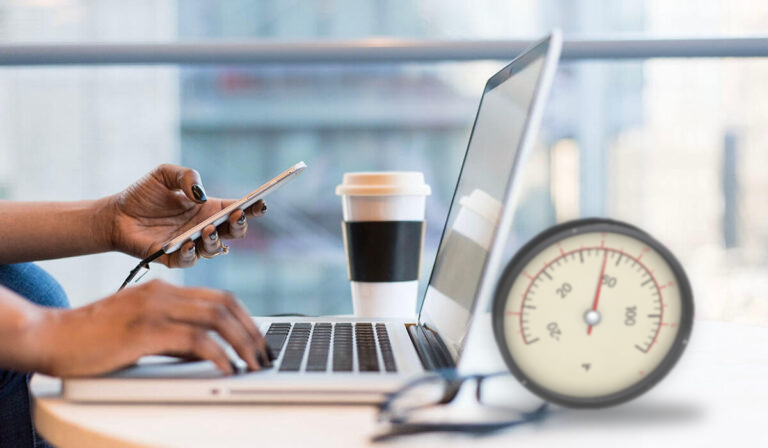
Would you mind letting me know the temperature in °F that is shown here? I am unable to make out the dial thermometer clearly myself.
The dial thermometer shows 52 °F
